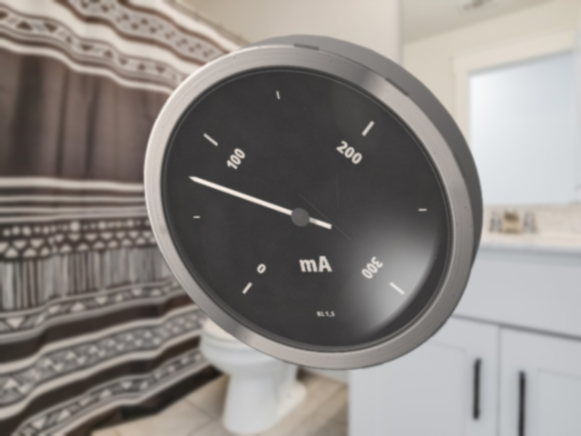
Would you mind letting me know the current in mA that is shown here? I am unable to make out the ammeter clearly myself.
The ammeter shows 75 mA
